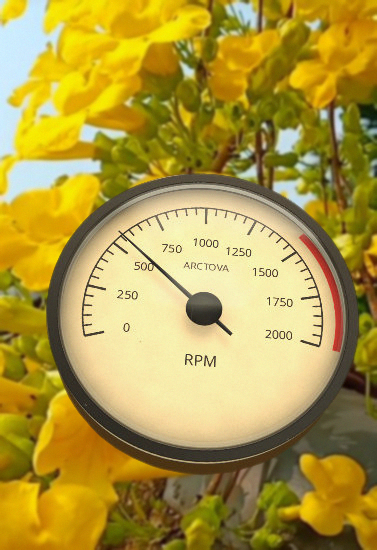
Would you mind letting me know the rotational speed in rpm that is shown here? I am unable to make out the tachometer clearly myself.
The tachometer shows 550 rpm
